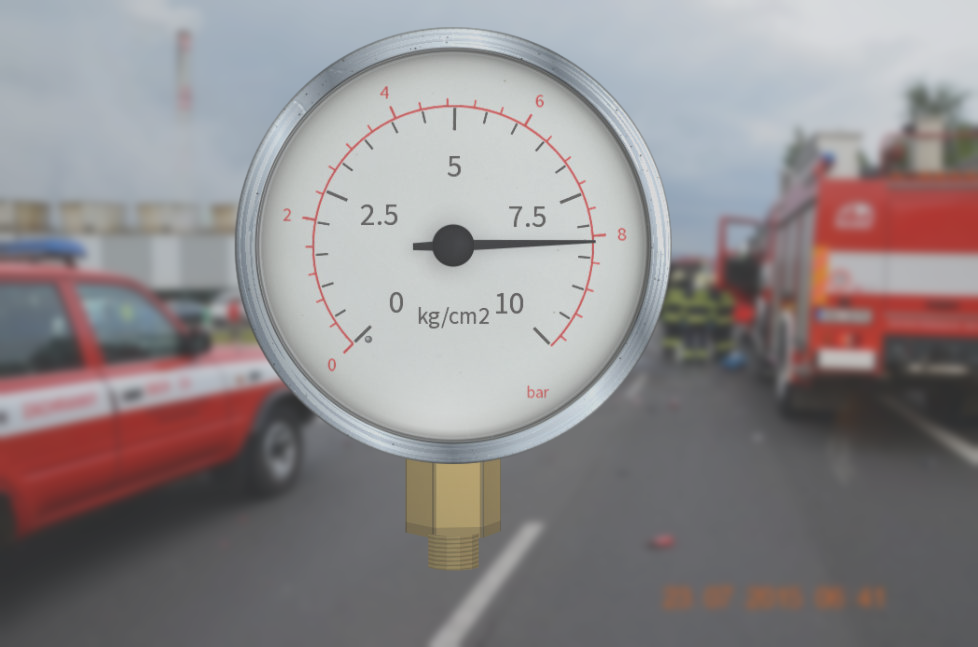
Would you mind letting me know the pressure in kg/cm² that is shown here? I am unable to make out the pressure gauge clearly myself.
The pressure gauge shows 8.25 kg/cm²
